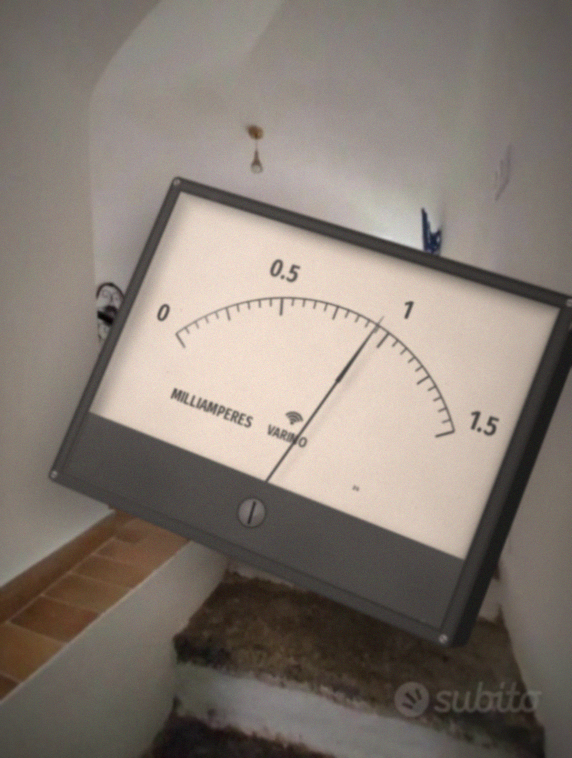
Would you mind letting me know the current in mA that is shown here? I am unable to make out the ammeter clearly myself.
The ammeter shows 0.95 mA
